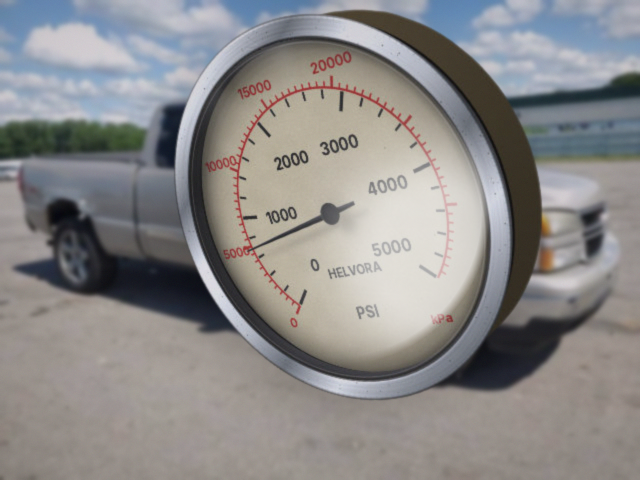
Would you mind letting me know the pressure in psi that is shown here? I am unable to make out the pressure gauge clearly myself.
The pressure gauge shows 700 psi
